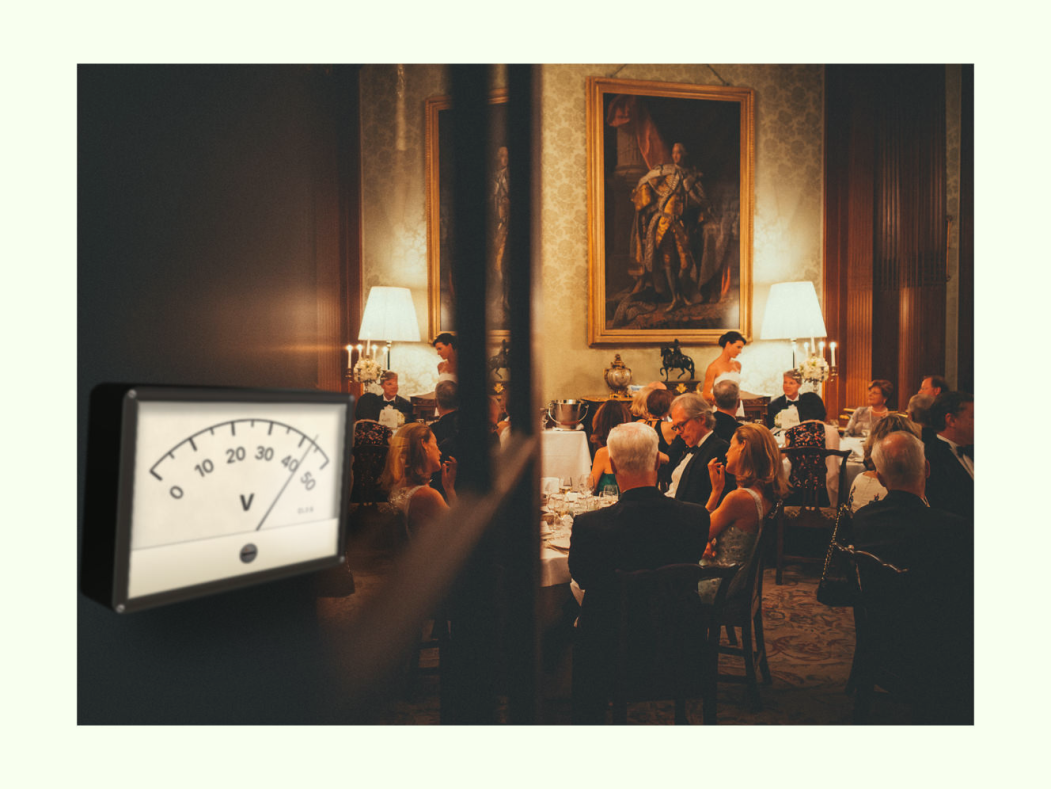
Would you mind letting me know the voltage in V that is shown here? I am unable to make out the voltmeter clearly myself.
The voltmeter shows 42.5 V
